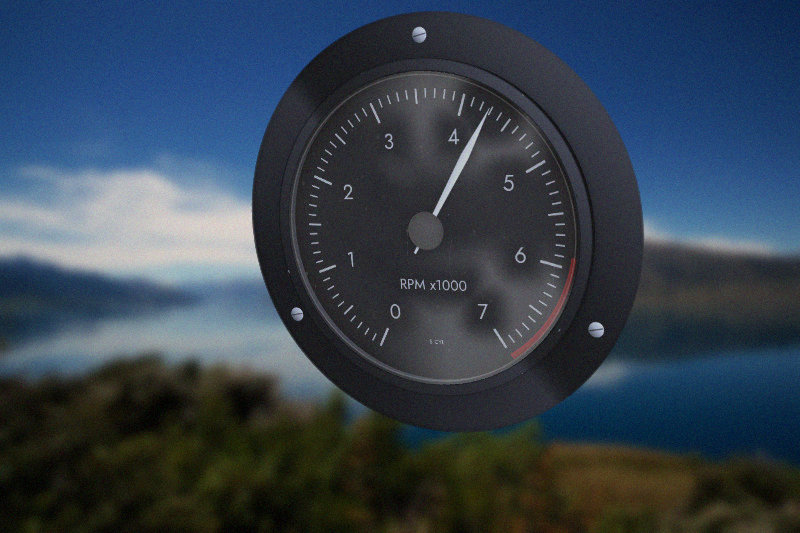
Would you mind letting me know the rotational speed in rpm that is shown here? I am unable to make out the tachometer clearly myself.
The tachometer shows 4300 rpm
